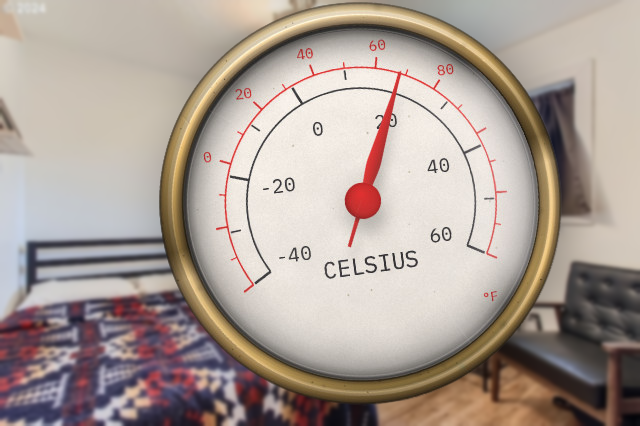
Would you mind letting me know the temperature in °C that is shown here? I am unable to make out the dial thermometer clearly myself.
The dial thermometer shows 20 °C
